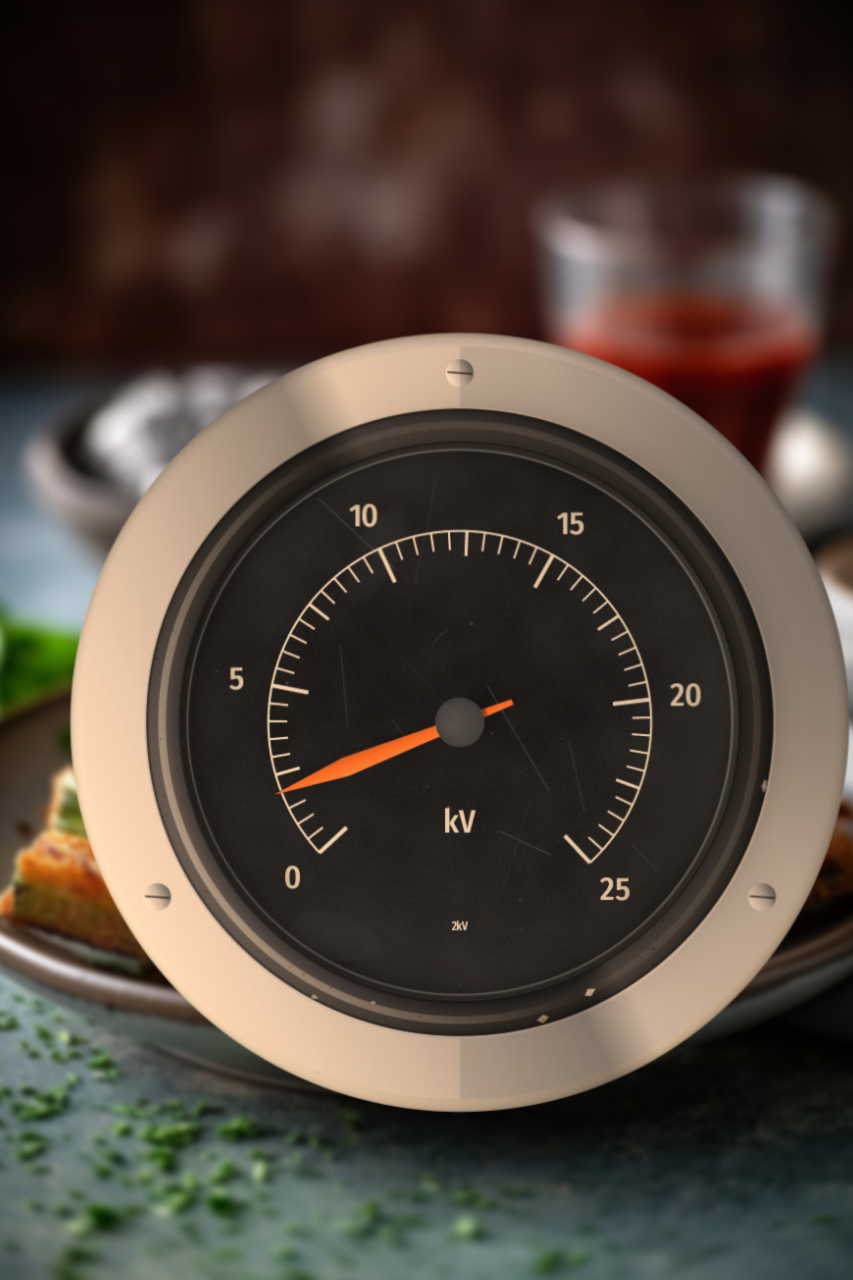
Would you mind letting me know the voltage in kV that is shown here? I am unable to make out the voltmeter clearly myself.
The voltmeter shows 2 kV
